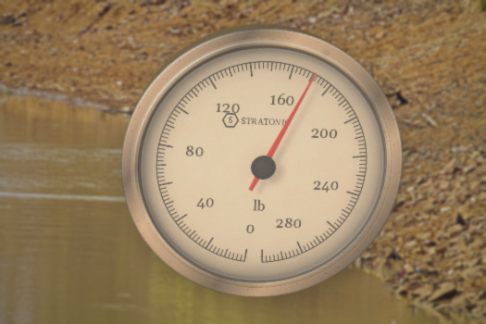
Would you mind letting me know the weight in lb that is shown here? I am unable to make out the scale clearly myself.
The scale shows 170 lb
